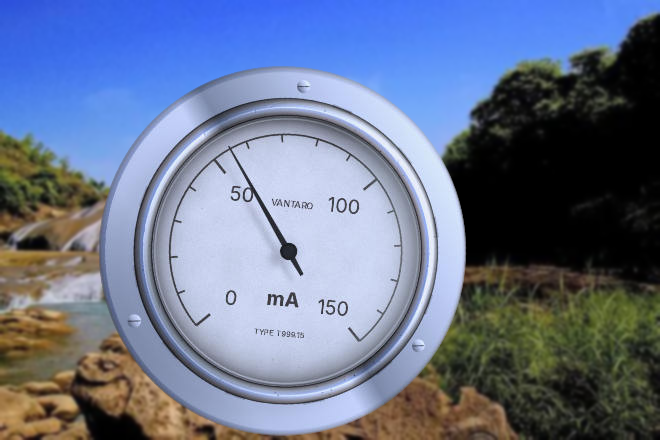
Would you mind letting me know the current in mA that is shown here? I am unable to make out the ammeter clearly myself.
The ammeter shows 55 mA
